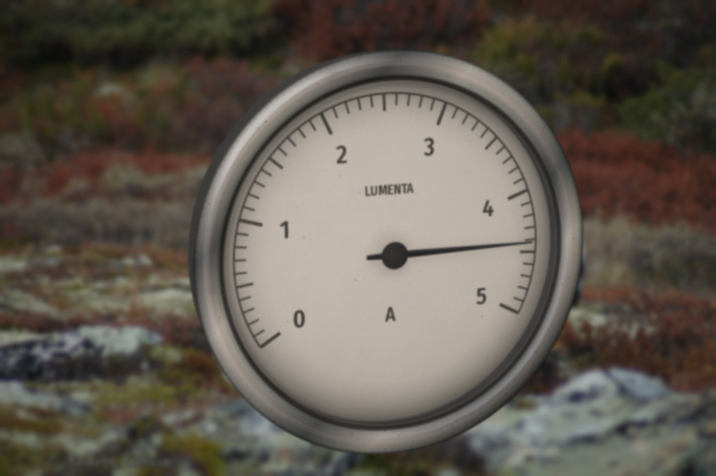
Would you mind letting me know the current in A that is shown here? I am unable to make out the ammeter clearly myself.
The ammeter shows 4.4 A
